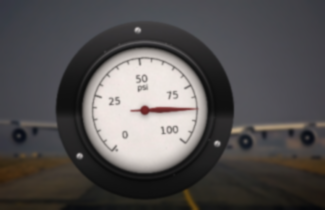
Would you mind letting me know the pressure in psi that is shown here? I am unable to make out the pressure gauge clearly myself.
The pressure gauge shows 85 psi
